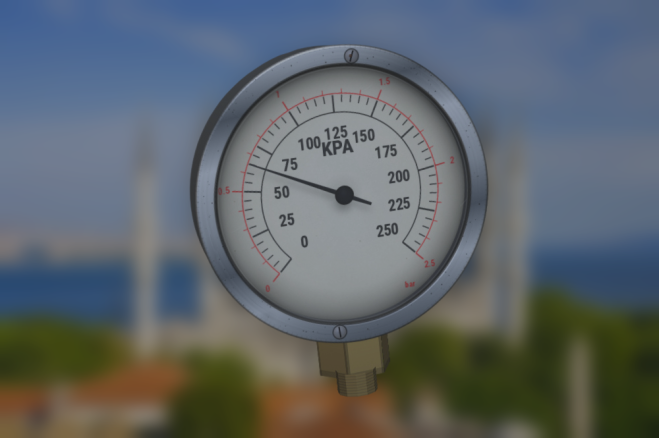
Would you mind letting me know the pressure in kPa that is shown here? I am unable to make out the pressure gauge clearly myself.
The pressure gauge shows 65 kPa
